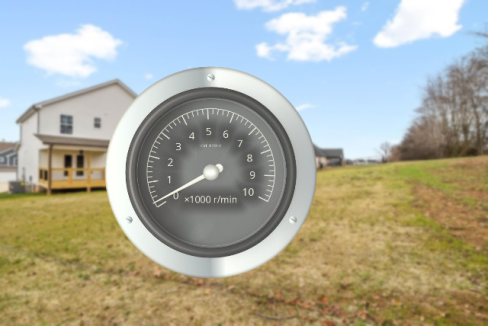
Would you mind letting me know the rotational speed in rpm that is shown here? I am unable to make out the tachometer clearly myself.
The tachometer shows 200 rpm
